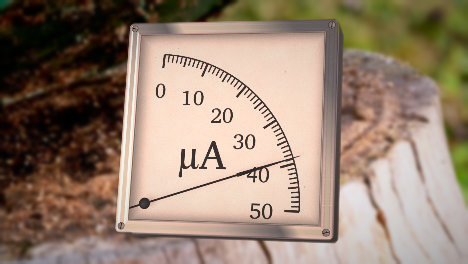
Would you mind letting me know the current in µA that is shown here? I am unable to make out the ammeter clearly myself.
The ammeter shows 39 µA
